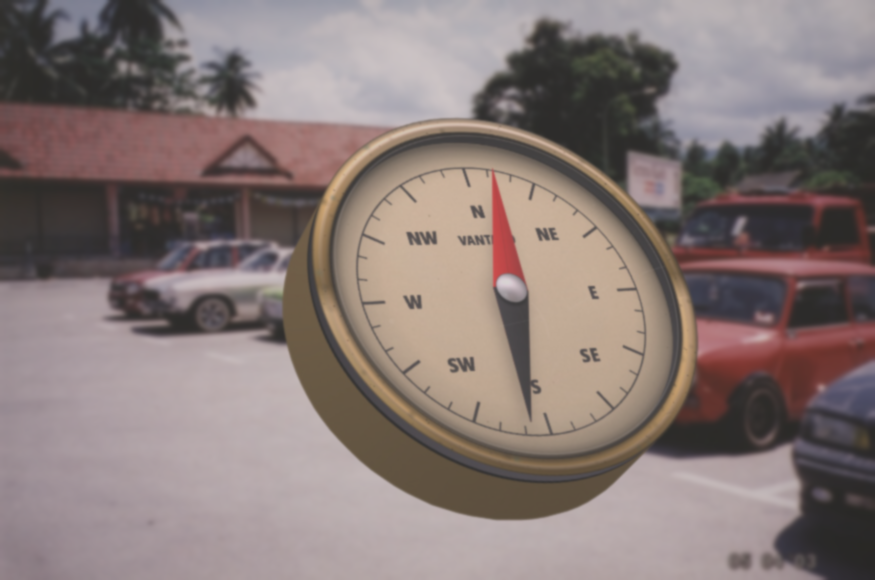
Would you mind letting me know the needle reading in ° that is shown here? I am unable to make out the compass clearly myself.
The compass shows 10 °
